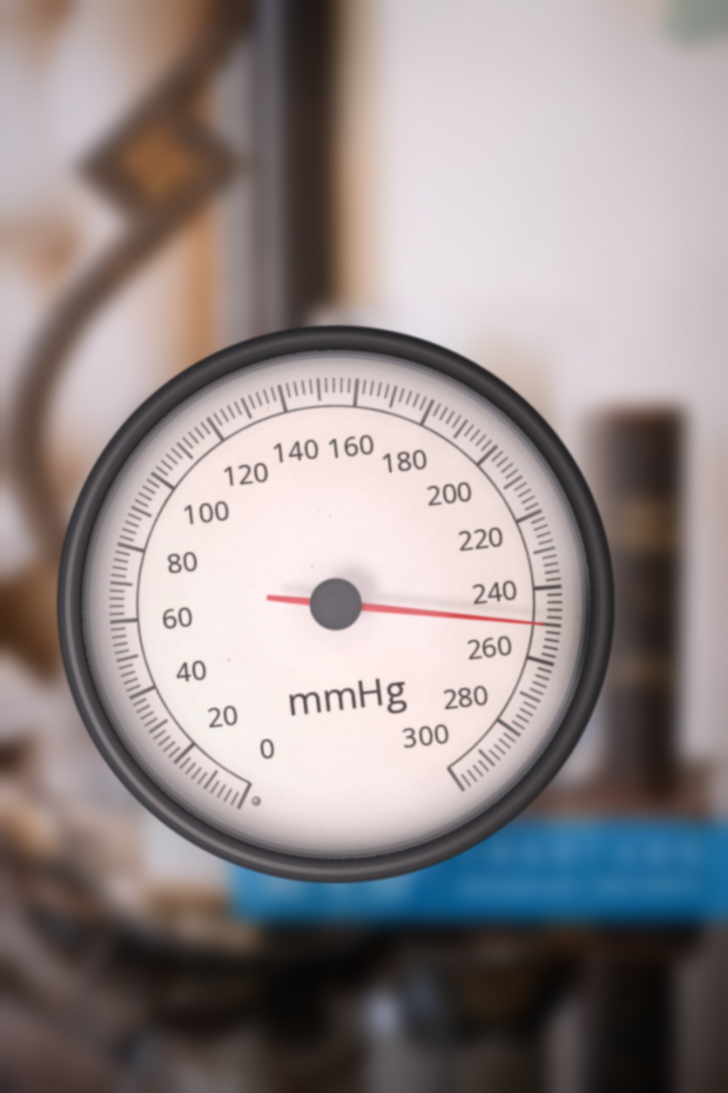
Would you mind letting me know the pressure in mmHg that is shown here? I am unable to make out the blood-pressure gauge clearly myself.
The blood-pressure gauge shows 250 mmHg
